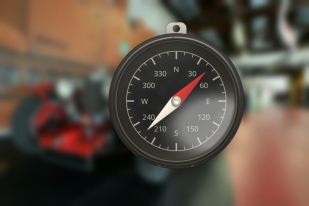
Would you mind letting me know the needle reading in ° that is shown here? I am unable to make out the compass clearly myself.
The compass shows 45 °
